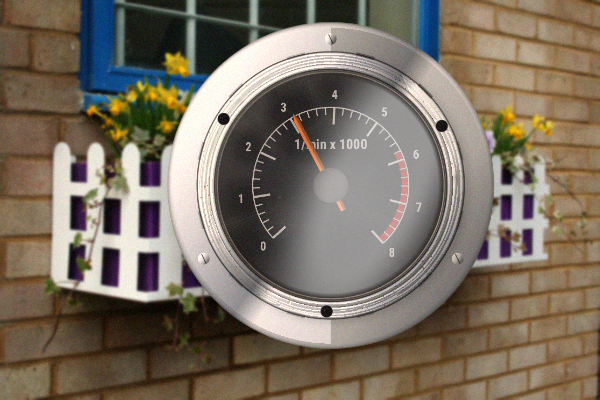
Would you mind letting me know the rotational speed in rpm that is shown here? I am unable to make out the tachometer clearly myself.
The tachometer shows 3100 rpm
